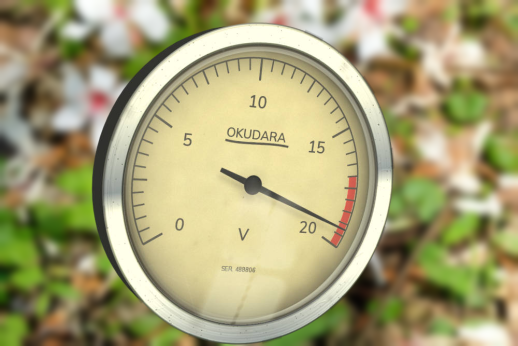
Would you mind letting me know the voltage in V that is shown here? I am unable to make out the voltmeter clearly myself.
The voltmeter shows 19.25 V
